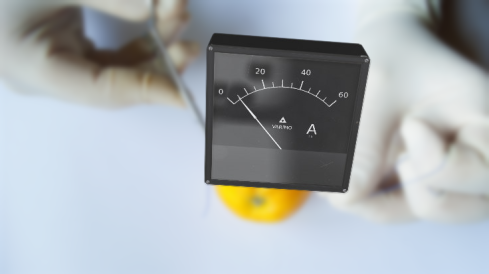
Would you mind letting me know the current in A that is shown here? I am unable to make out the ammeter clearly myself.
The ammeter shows 5 A
